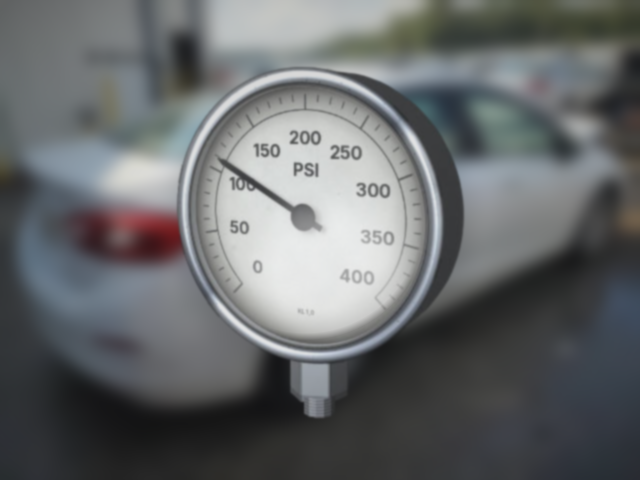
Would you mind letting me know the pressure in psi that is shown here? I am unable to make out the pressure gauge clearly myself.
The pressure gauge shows 110 psi
